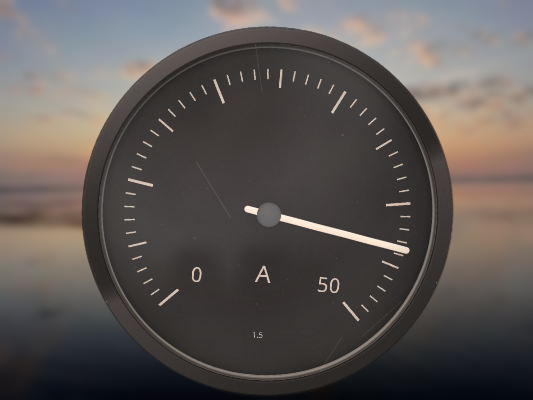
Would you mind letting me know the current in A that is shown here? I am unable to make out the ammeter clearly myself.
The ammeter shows 43.5 A
